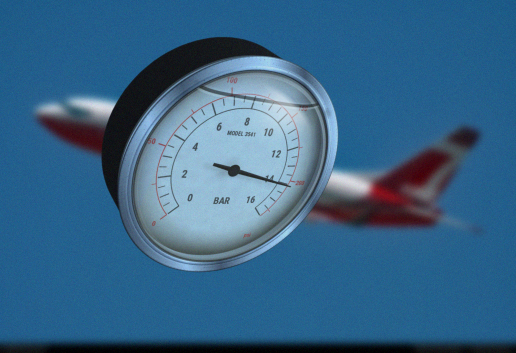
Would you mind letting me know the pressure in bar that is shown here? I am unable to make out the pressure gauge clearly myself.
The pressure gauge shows 14 bar
